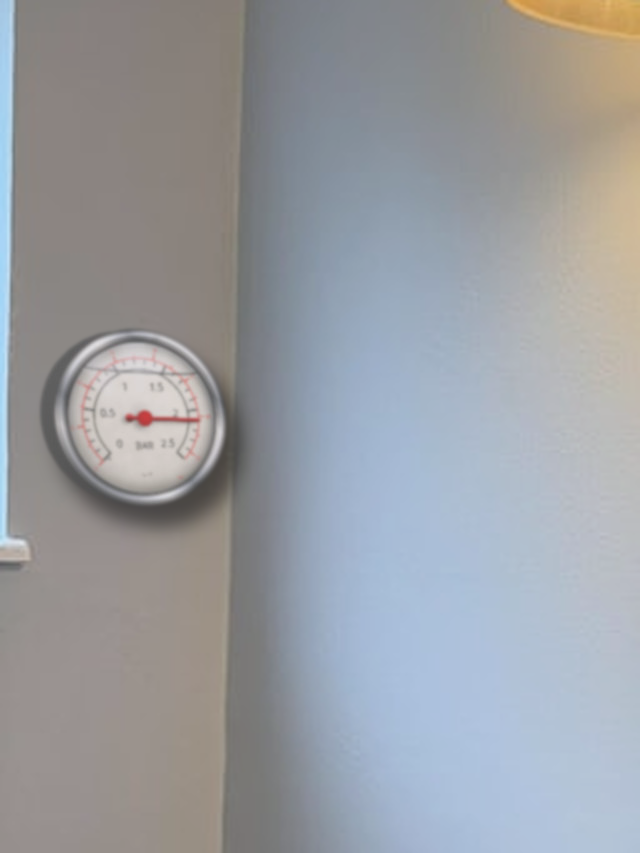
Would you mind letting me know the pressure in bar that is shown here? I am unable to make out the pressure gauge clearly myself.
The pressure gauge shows 2.1 bar
